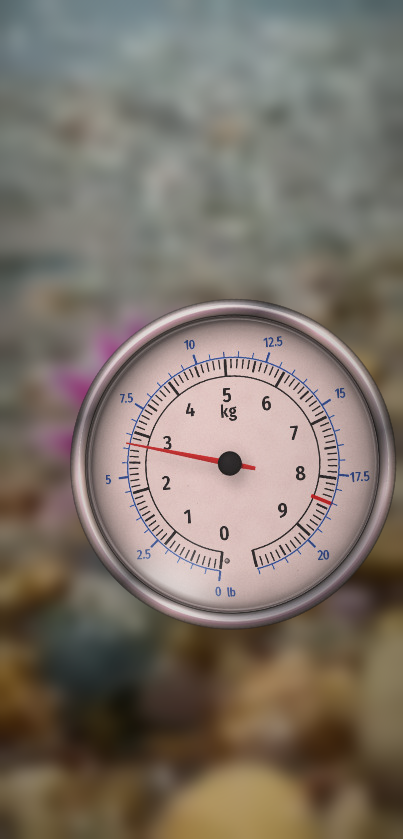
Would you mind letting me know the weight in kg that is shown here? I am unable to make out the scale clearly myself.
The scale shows 2.8 kg
